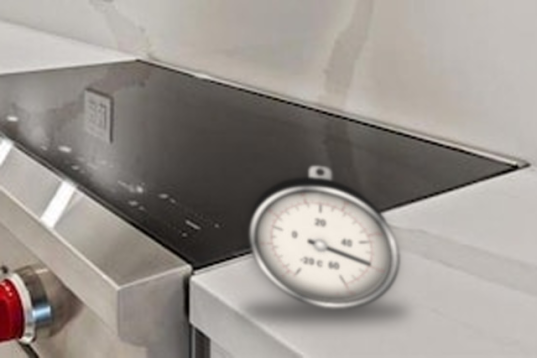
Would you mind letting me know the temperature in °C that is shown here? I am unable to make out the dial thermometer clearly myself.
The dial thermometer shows 48 °C
